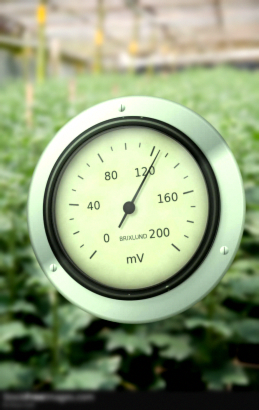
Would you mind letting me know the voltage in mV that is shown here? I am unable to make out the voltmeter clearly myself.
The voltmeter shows 125 mV
